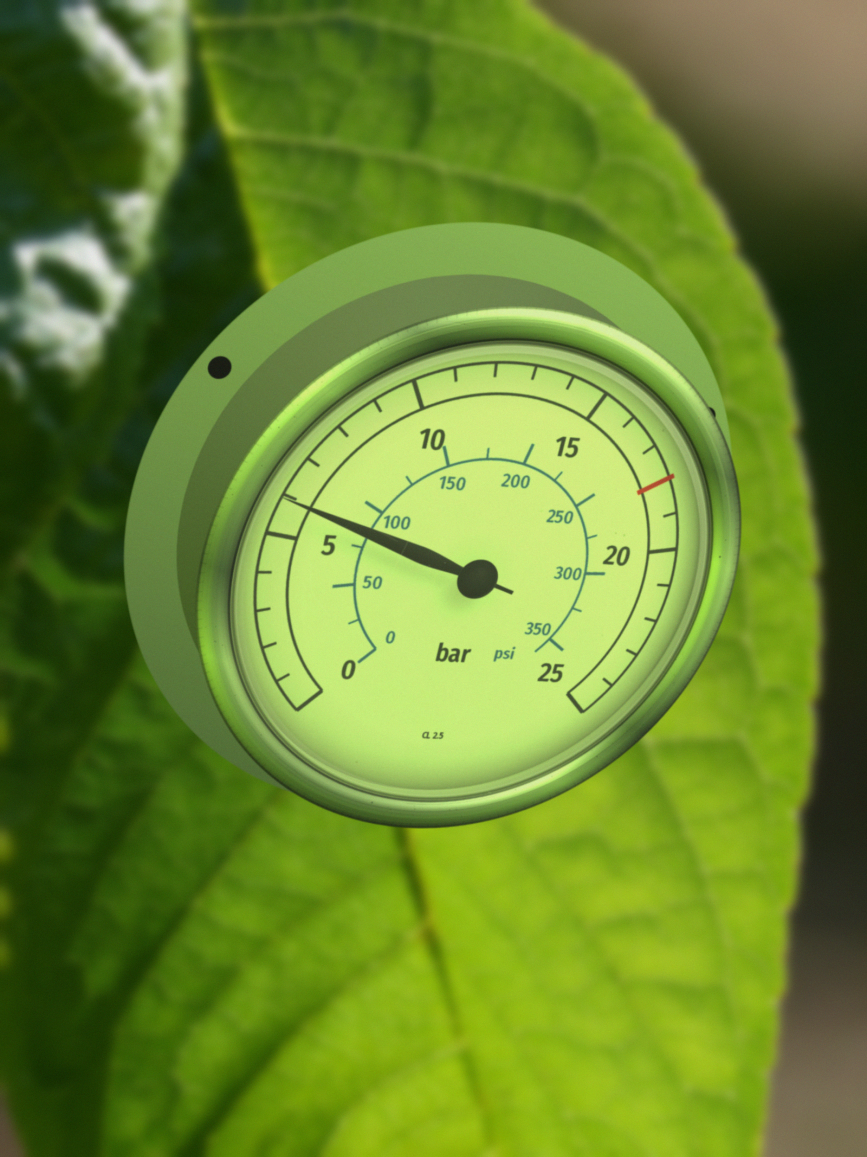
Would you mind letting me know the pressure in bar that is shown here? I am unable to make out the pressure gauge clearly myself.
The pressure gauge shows 6 bar
